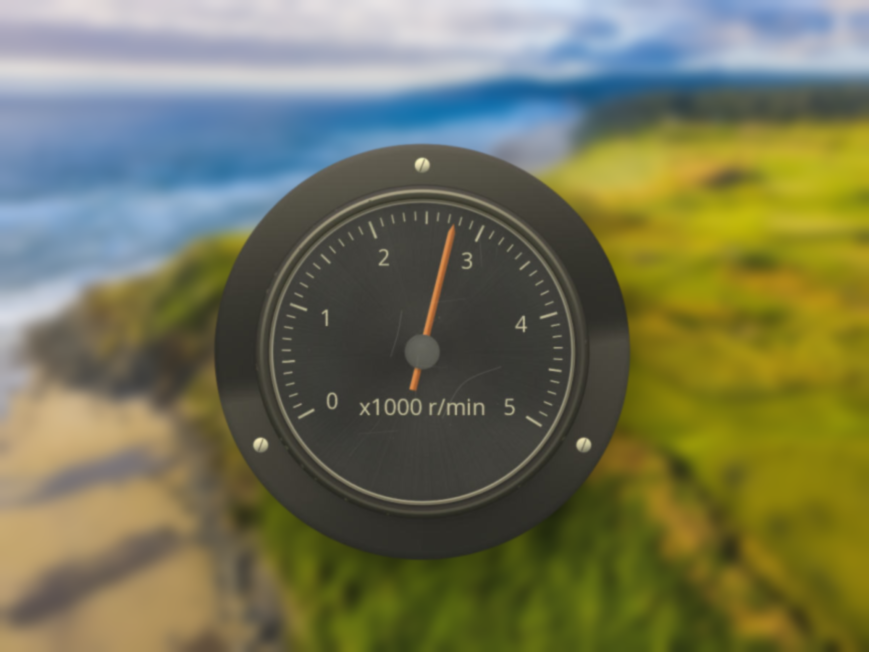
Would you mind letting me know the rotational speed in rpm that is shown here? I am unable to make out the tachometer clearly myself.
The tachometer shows 2750 rpm
